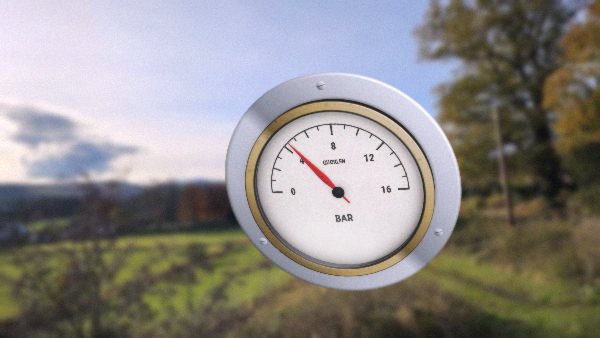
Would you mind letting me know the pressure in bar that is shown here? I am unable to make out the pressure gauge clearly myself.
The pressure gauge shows 4.5 bar
